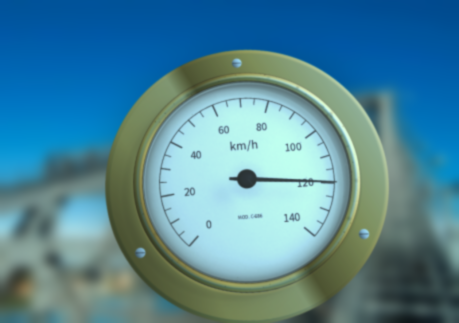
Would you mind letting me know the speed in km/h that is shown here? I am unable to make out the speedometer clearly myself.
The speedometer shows 120 km/h
